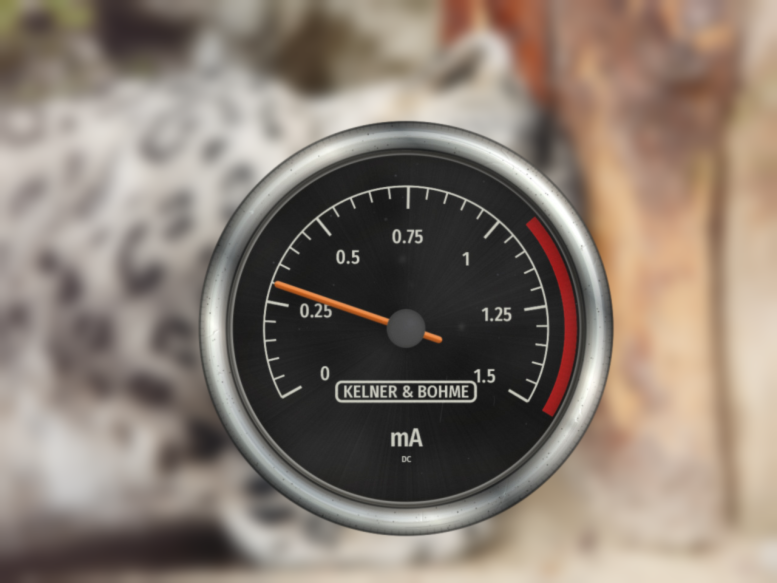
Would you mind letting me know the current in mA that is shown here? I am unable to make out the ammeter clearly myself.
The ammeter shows 0.3 mA
